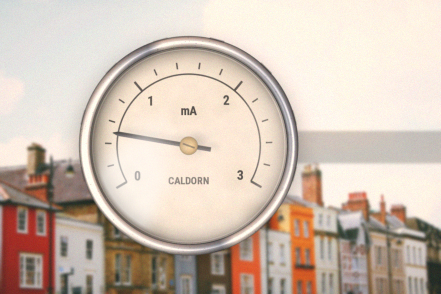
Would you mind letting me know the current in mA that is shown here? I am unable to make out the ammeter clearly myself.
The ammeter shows 0.5 mA
